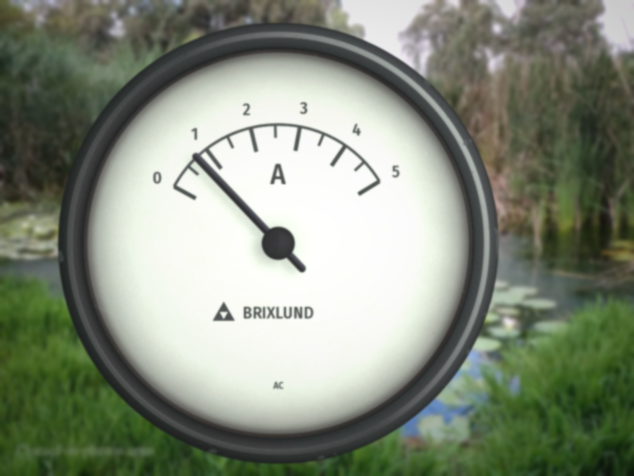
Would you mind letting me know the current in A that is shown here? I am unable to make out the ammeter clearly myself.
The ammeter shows 0.75 A
